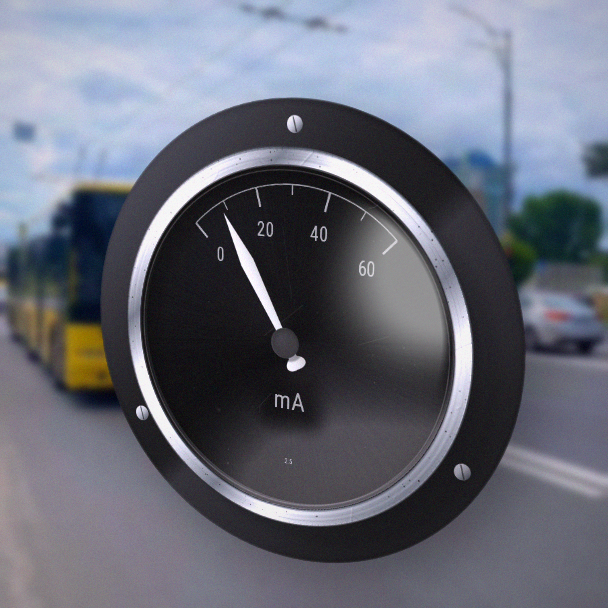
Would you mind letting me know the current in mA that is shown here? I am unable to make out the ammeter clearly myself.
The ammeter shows 10 mA
